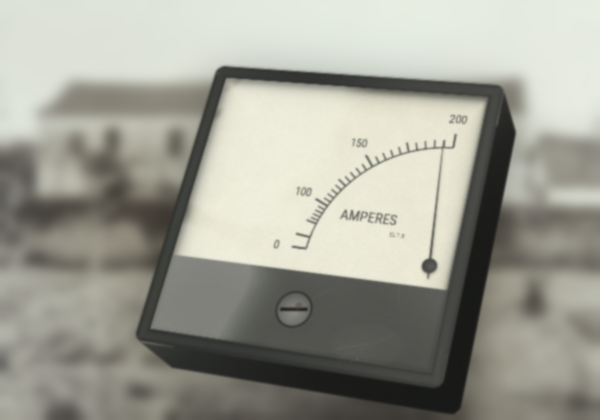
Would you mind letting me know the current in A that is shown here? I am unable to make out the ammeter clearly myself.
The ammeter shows 195 A
